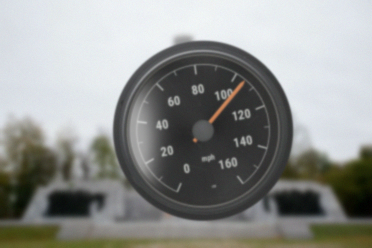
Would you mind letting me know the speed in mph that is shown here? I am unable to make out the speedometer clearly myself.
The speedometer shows 105 mph
